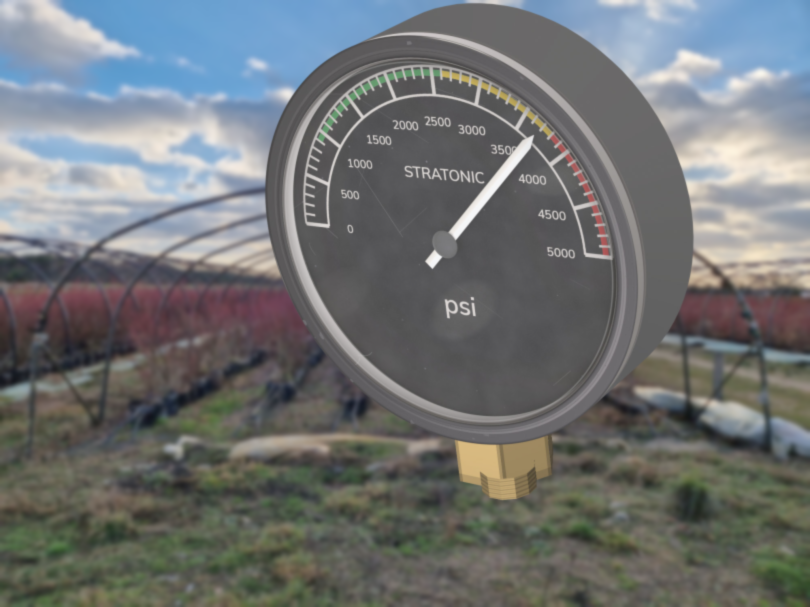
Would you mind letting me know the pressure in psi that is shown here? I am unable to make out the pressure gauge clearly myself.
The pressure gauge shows 3700 psi
